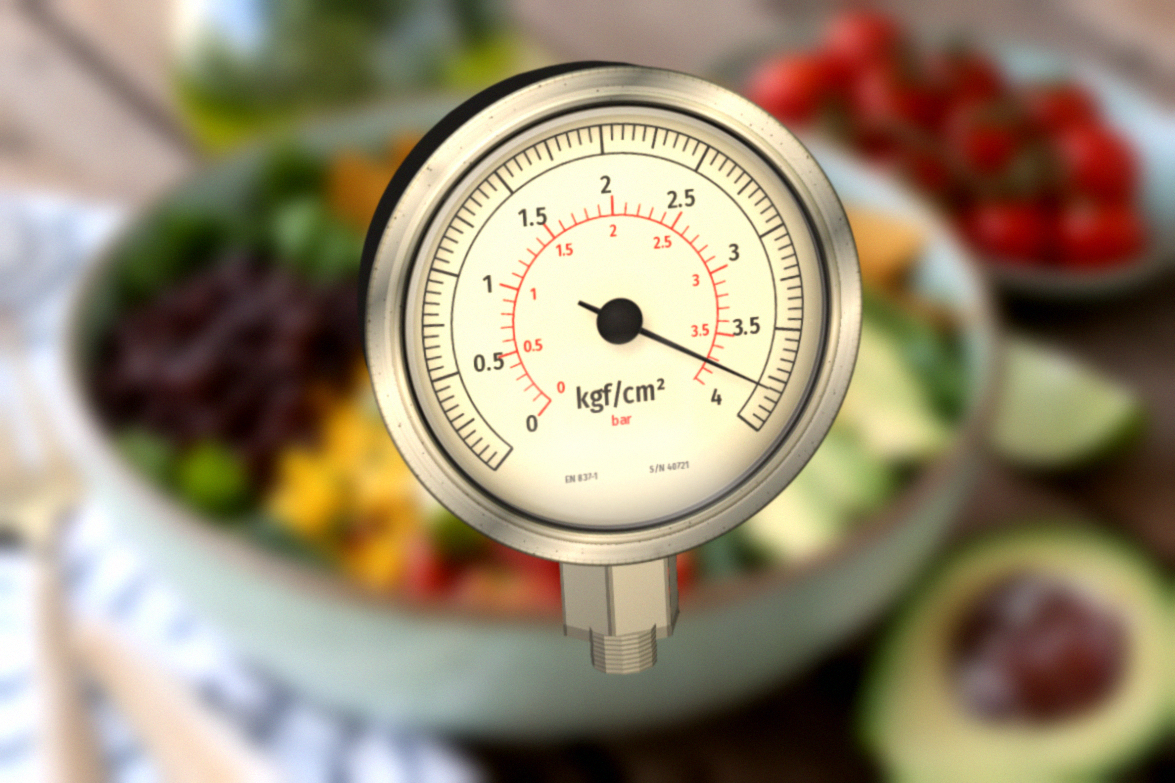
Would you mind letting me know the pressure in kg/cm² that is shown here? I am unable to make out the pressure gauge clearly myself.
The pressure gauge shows 3.8 kg/cm²
